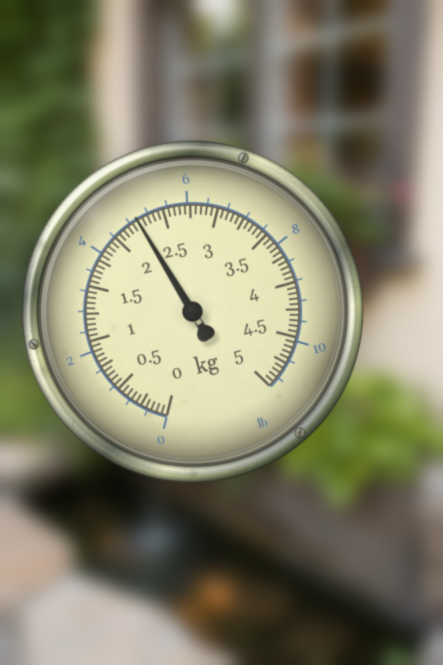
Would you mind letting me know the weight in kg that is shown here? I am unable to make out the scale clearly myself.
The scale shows 2.25 kg
